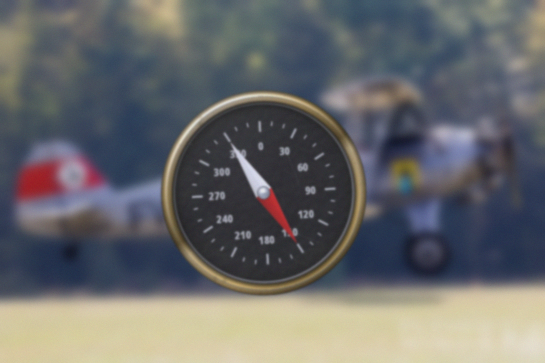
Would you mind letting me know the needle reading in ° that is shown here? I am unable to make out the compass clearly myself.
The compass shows 150 °
